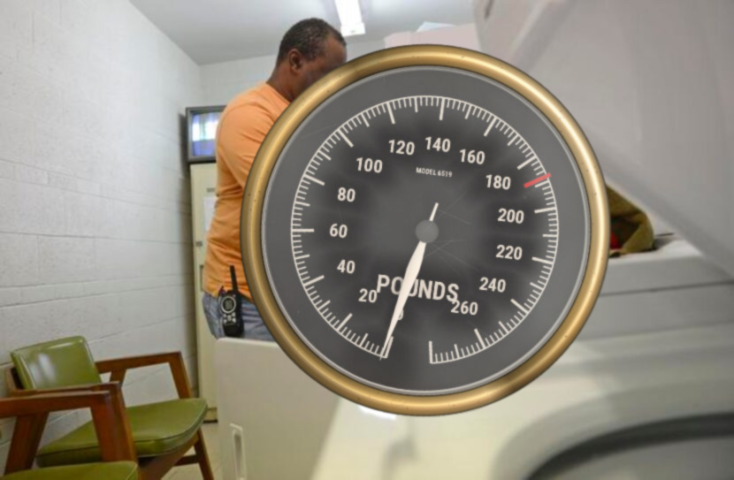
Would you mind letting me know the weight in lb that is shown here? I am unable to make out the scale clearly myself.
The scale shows 2 lb
